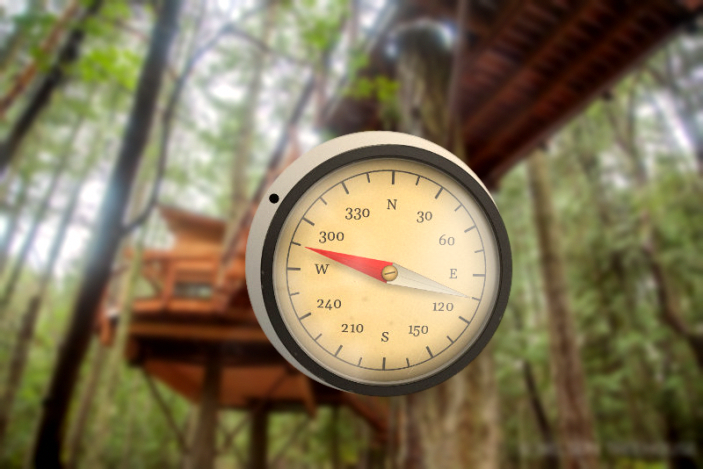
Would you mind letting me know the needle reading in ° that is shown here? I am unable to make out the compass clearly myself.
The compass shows 285 °
